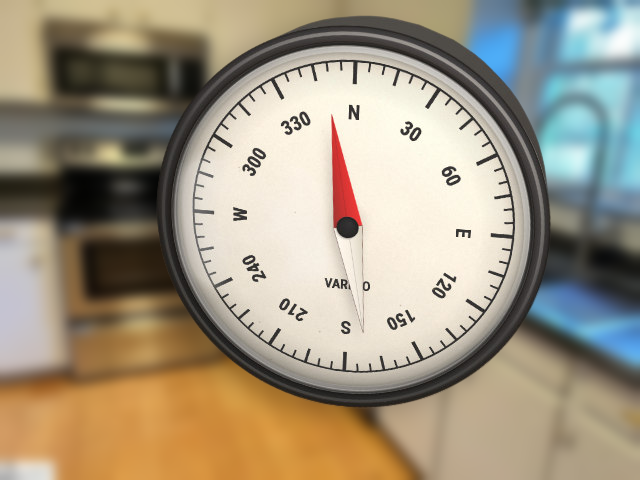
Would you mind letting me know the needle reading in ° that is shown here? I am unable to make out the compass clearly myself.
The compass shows 350 °
